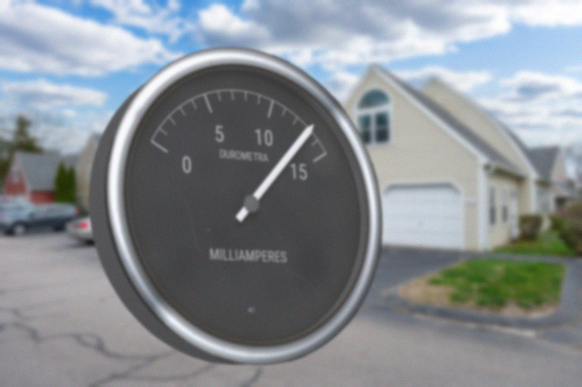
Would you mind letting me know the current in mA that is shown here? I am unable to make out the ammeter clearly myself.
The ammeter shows 13 mA
